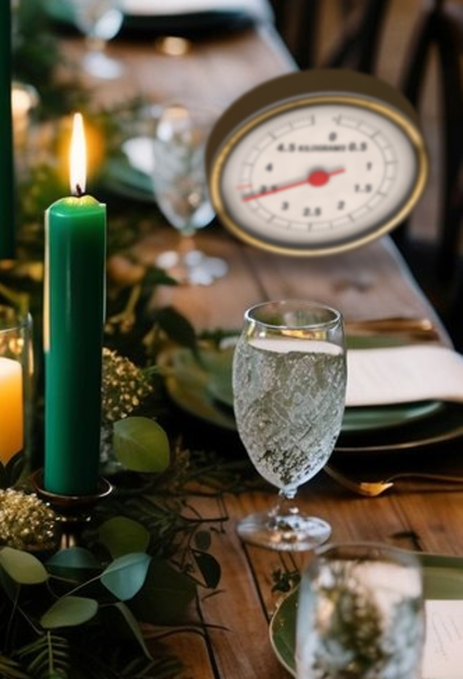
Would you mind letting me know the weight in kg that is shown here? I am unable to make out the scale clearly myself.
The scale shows 3.5 kg
